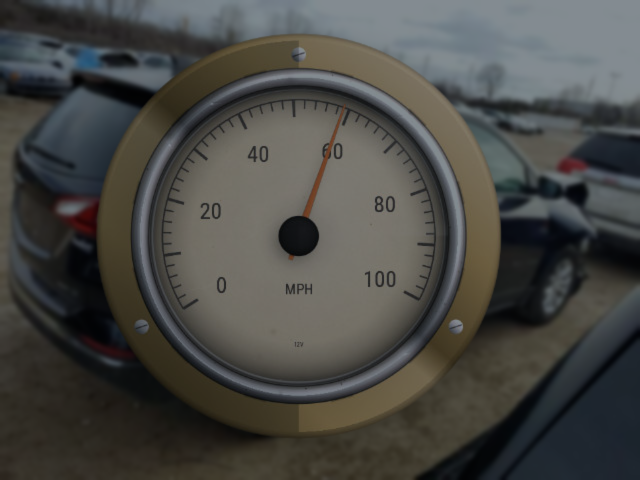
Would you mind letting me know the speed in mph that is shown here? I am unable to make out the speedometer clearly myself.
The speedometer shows 59 mph
